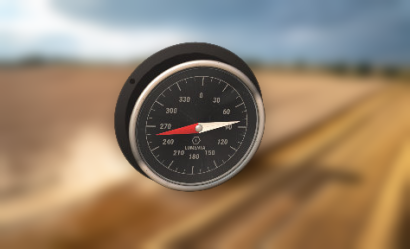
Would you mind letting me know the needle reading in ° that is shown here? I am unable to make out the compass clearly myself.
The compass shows 260 °
